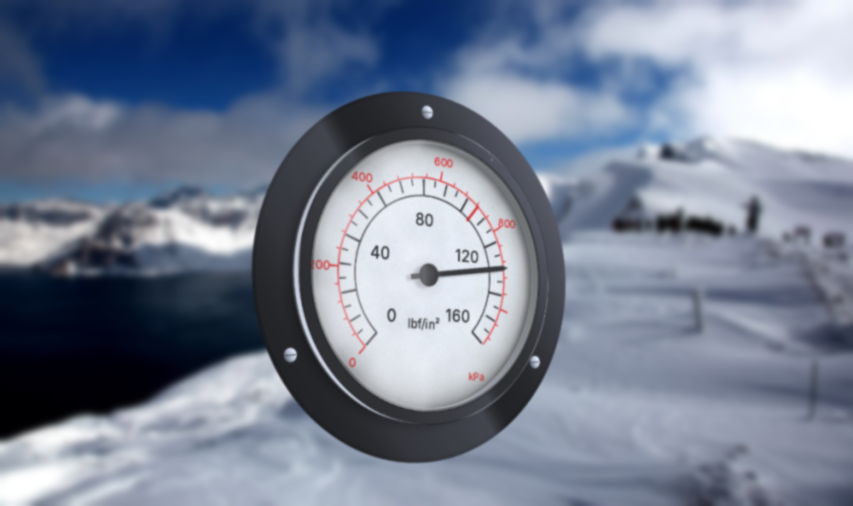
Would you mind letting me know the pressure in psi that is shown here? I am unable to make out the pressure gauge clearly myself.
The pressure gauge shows 130 psi
